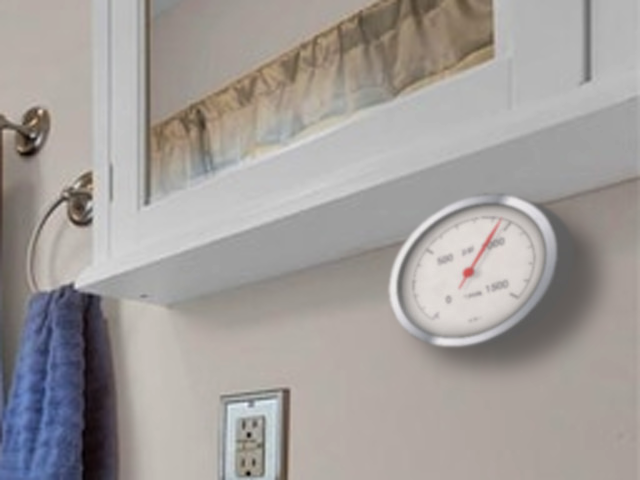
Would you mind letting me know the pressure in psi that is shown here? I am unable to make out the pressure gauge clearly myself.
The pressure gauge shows 950 psi
